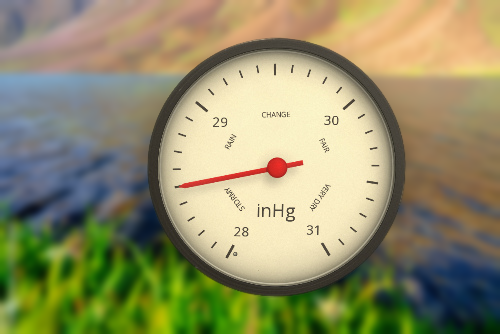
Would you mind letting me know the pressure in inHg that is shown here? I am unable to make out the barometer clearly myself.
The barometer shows 28.5 inHg
